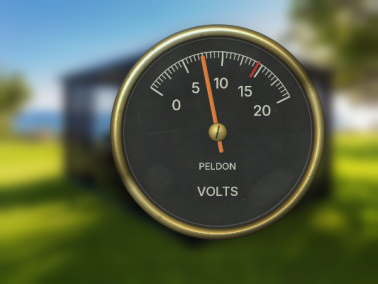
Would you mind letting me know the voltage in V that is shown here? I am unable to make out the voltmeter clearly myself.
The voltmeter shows 7.5 V
